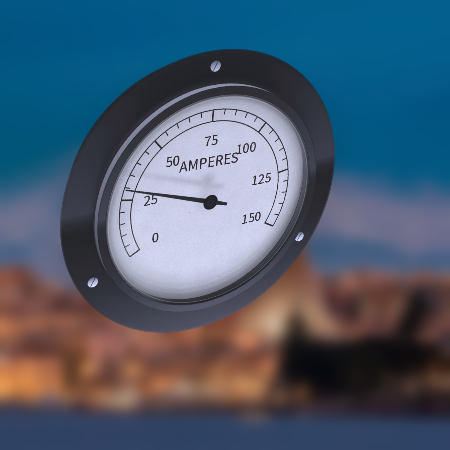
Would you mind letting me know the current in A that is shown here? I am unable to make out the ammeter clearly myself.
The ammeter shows 30 A
